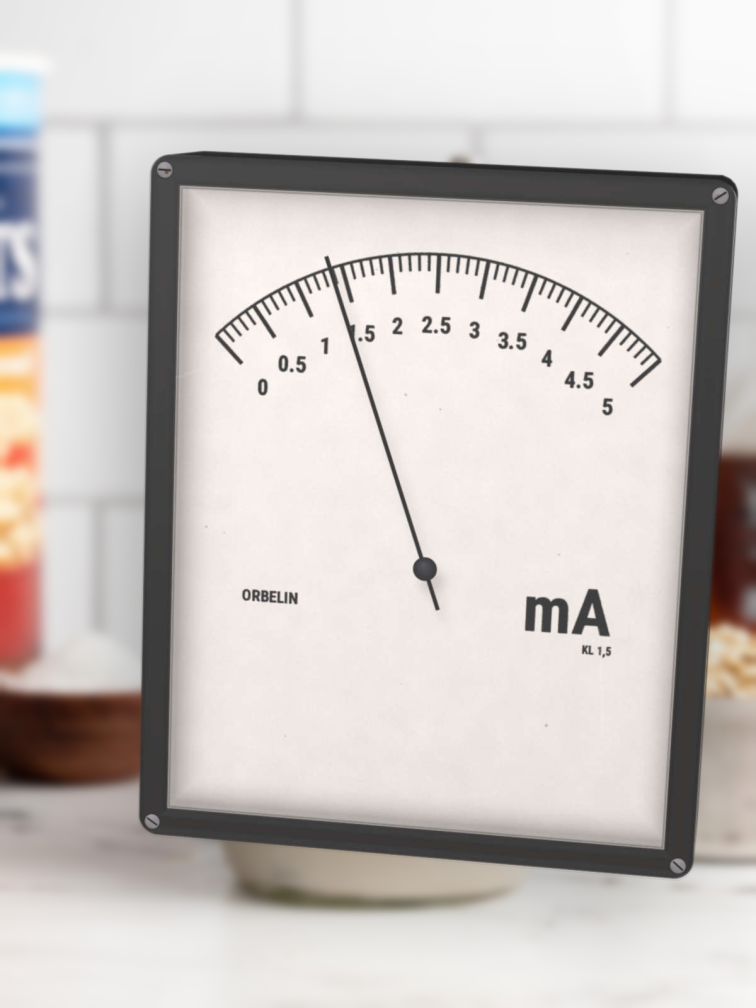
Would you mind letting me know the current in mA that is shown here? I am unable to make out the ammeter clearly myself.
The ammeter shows 1.4 mA
